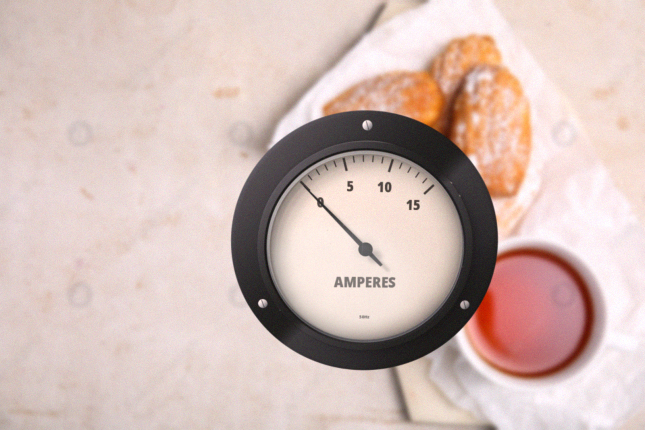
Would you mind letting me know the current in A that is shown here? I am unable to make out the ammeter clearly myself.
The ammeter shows 0 A
